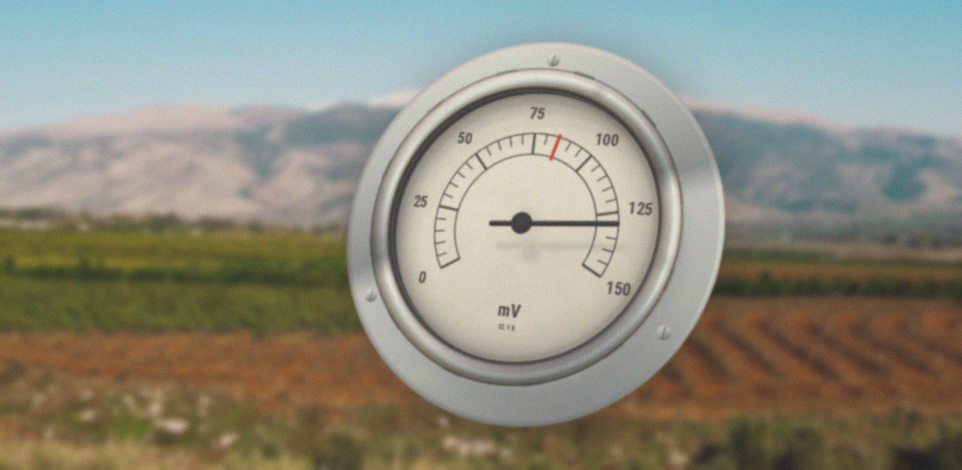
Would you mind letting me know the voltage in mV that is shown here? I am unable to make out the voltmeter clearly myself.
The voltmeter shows 130 mV
